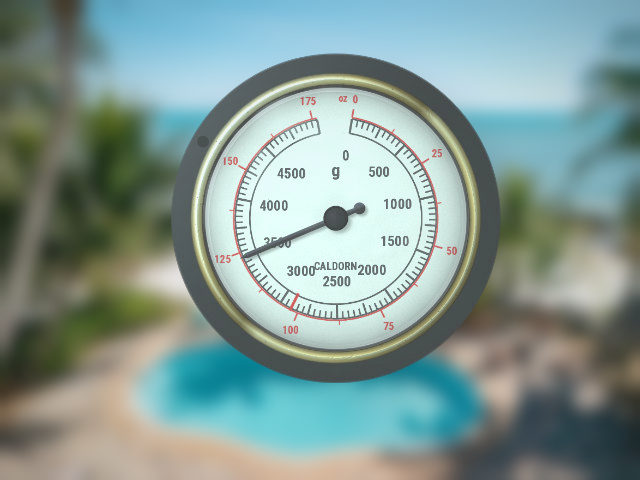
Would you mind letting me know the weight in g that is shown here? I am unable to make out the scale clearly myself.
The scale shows 3500 g
